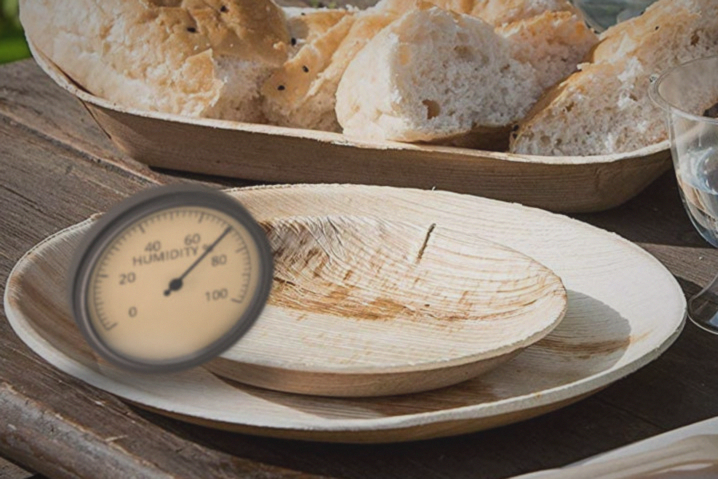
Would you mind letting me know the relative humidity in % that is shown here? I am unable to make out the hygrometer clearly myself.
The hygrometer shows 70 %
